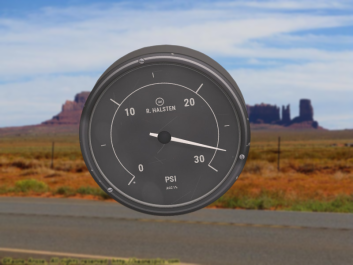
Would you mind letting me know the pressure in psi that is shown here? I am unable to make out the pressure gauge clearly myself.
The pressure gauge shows 27.5 psi
